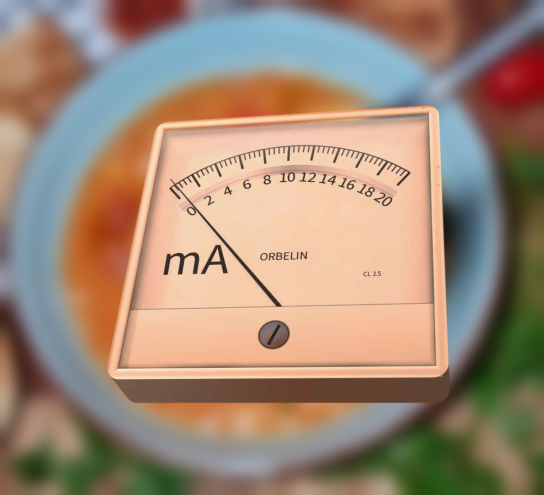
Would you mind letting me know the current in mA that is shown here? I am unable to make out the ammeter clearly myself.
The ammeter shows 0.4 mA
